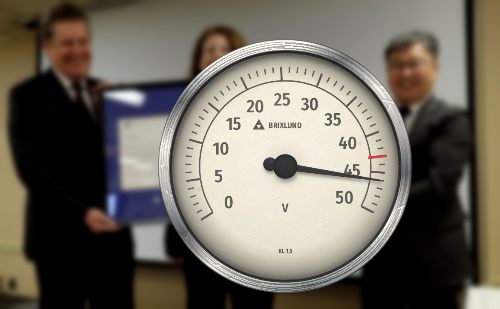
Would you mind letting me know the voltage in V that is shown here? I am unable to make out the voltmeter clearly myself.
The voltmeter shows 46 V
